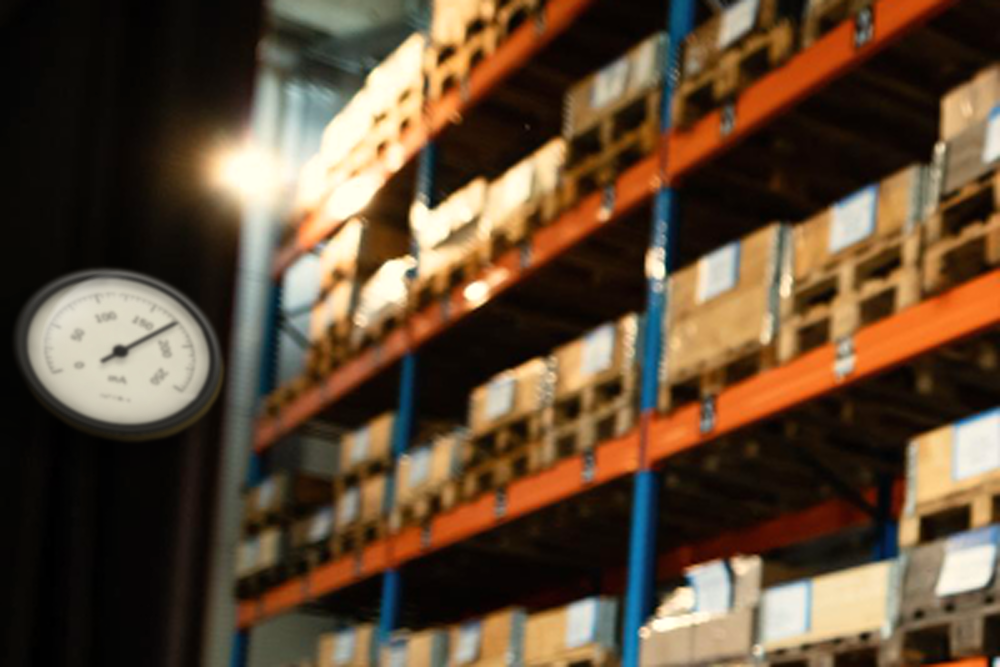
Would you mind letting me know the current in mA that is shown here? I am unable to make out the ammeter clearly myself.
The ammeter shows 175 mA
